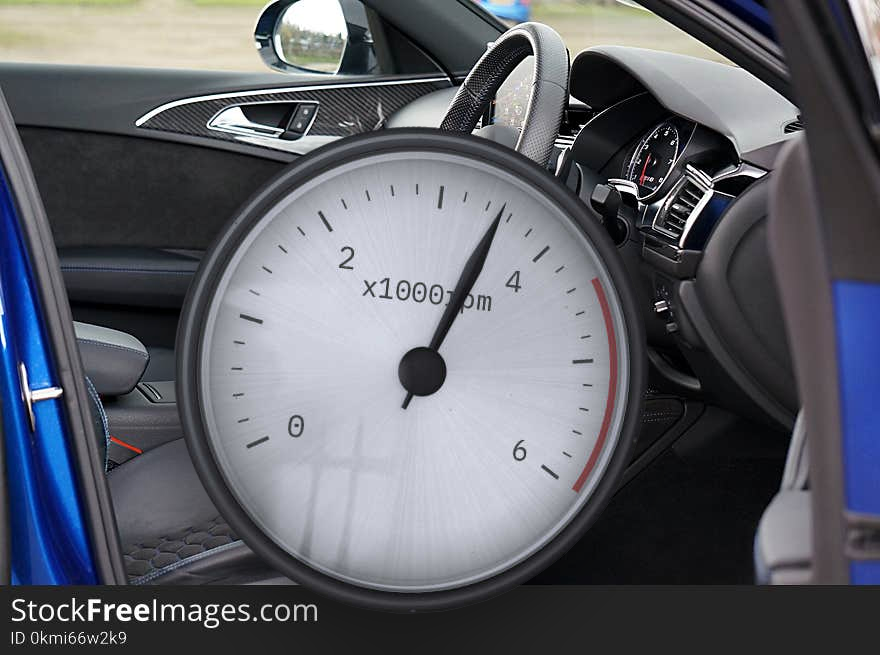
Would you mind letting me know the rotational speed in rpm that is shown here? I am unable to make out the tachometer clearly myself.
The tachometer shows 3500 rpm
